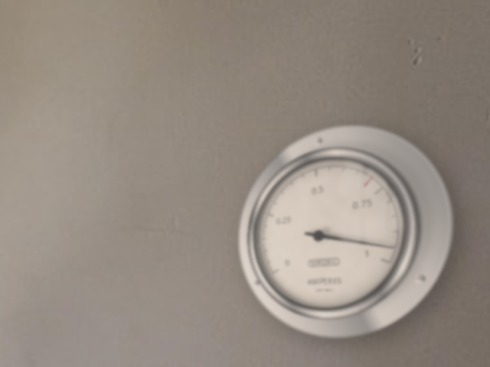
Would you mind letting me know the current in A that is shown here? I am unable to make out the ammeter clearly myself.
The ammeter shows 0.95 A
